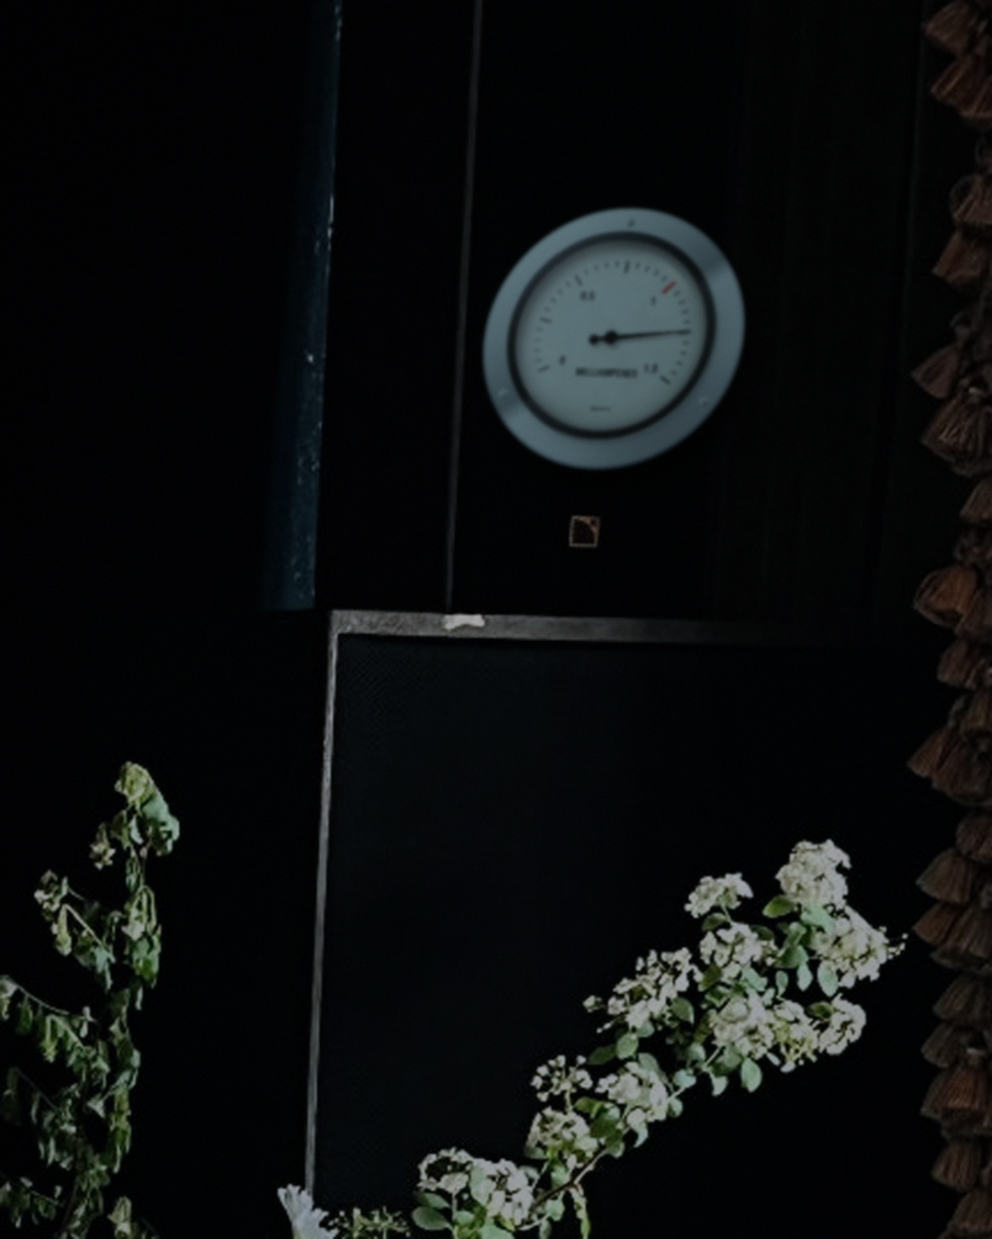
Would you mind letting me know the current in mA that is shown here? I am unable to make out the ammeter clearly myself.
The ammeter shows 1.25 mA
